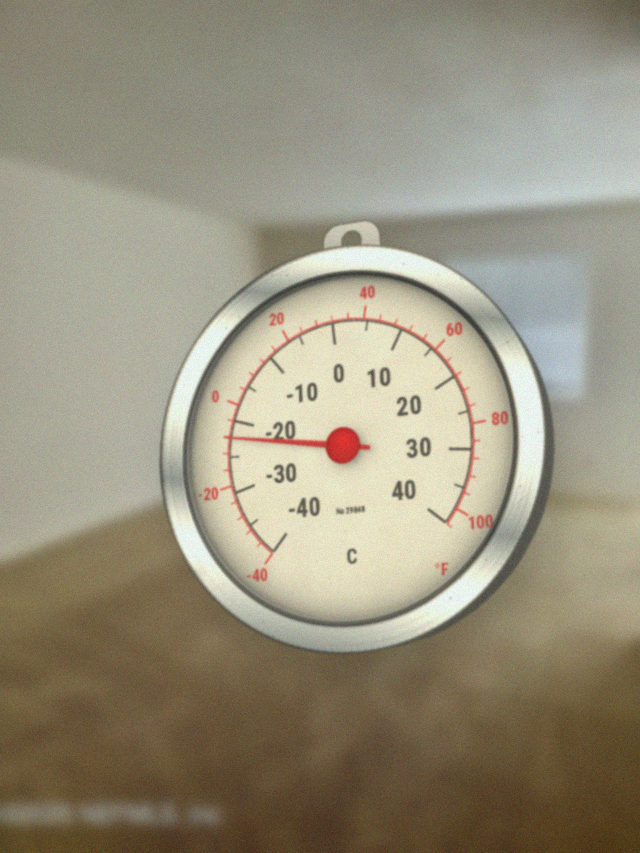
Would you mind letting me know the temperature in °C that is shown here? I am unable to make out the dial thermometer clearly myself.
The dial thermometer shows -22.5 °C
